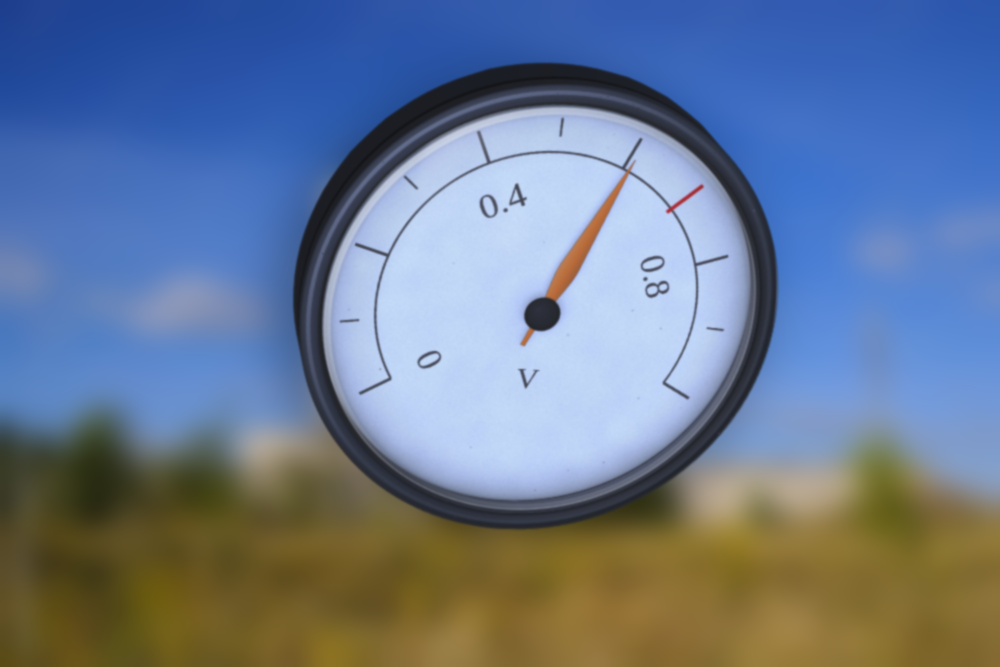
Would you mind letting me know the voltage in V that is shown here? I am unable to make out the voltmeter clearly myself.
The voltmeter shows 0.6 V
